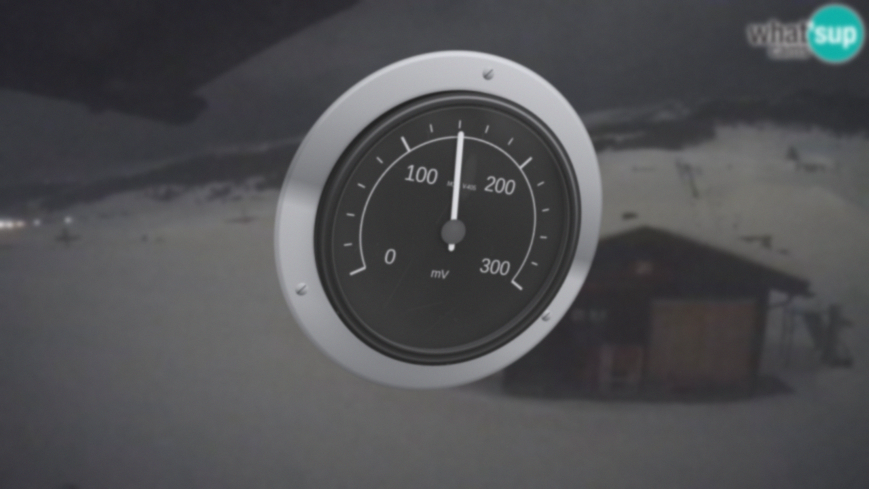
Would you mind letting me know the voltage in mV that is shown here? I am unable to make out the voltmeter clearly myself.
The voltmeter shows 140 mV
